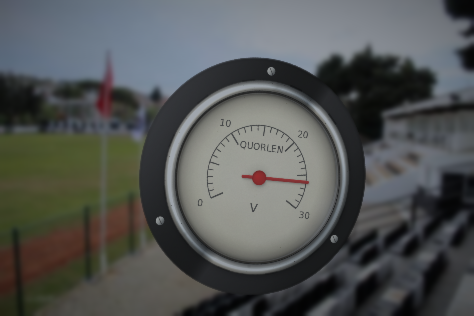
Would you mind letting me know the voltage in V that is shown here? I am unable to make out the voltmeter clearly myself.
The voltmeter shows 26 V
